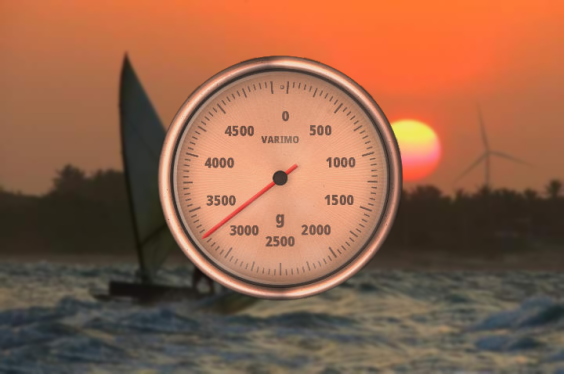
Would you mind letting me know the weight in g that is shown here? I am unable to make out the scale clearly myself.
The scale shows 3250 g
